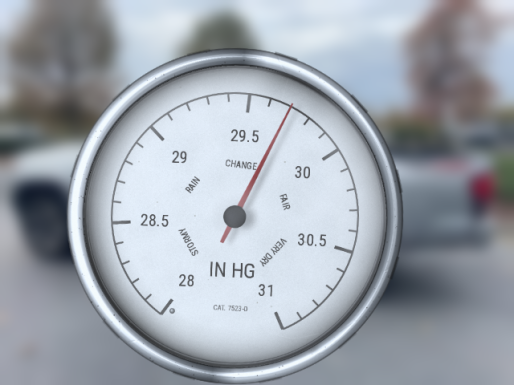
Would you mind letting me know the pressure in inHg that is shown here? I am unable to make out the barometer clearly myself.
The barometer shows 29.7 inHg
